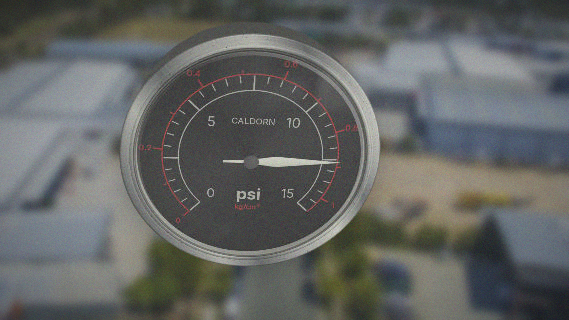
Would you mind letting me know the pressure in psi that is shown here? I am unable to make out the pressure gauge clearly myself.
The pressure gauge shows 12.5 psi
